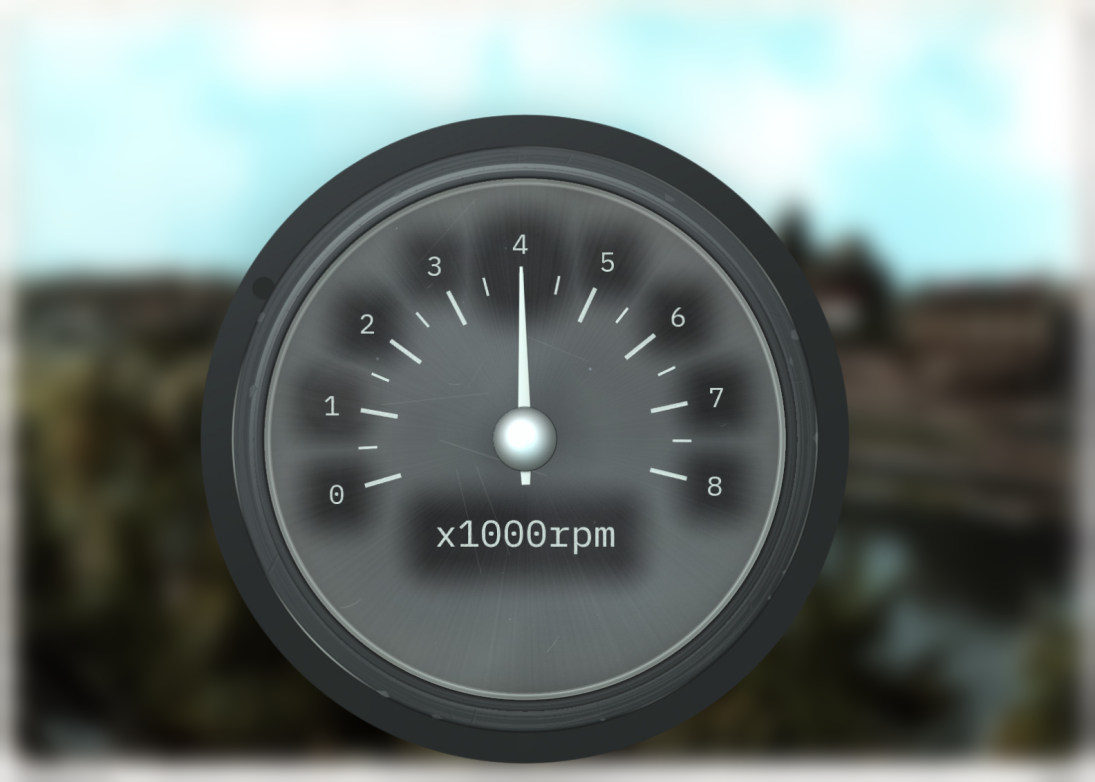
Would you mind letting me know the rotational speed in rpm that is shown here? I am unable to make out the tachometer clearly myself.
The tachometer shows 4000 rpm
